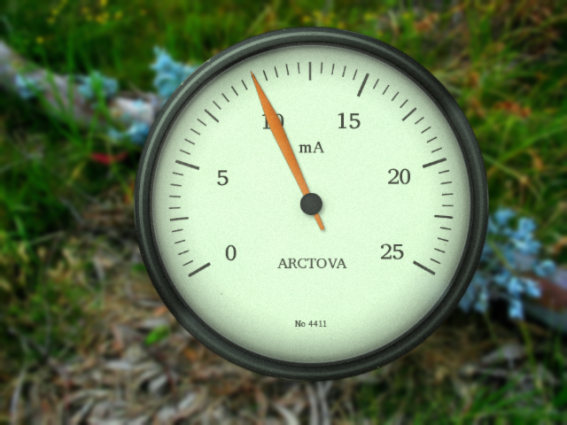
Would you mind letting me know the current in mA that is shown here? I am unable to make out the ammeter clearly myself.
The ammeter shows 10 mA
